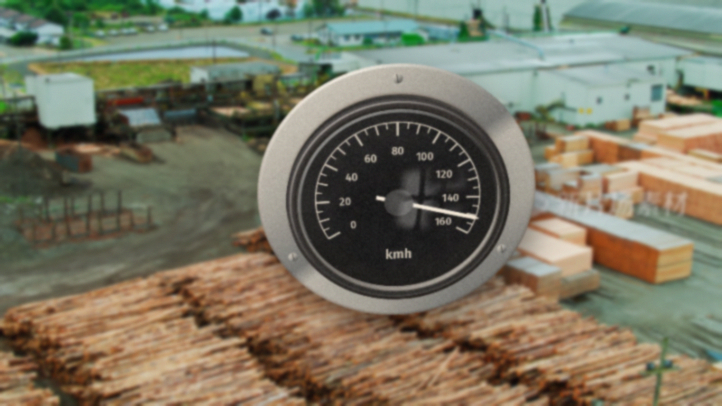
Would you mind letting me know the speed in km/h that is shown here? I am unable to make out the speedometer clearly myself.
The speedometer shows 150 km/h
